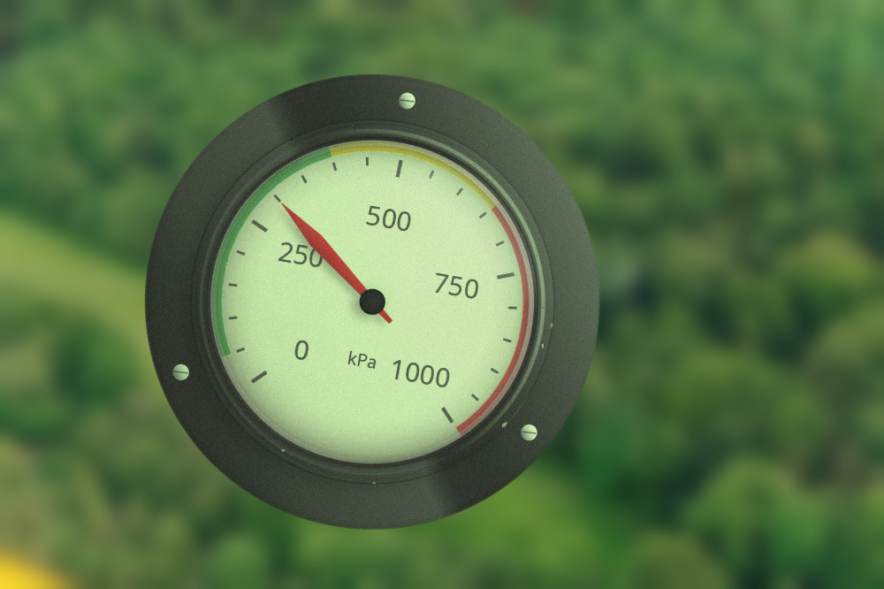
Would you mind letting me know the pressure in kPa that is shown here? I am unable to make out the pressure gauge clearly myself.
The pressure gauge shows 300 kPa
